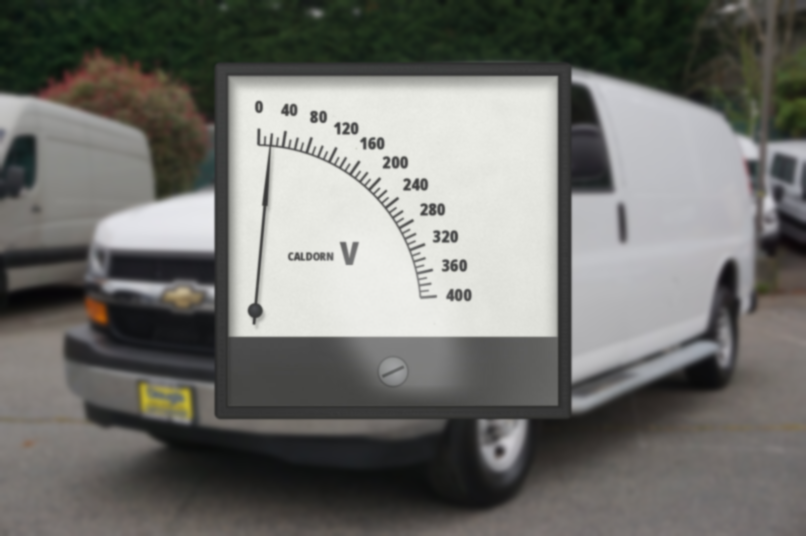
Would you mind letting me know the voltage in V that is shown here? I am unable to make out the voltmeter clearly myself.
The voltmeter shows 20 V
